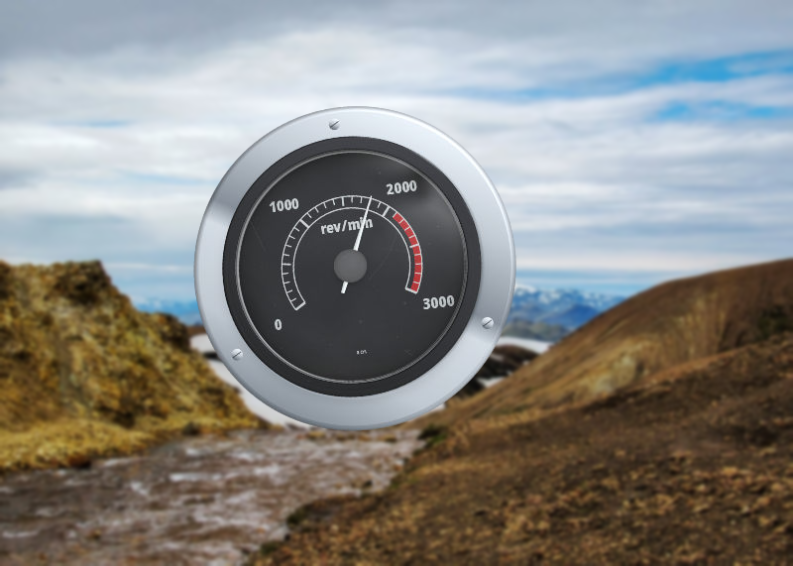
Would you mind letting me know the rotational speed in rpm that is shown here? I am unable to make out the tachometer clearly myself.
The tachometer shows 1800 rpm
